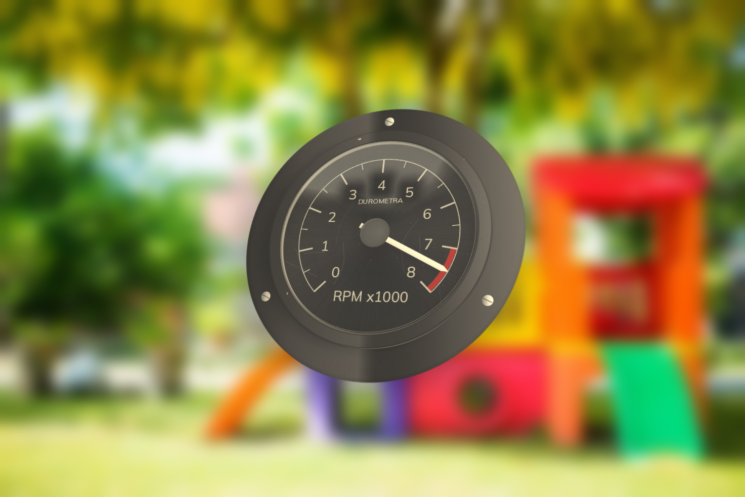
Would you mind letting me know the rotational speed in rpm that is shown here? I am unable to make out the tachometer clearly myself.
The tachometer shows 7500 rpm
